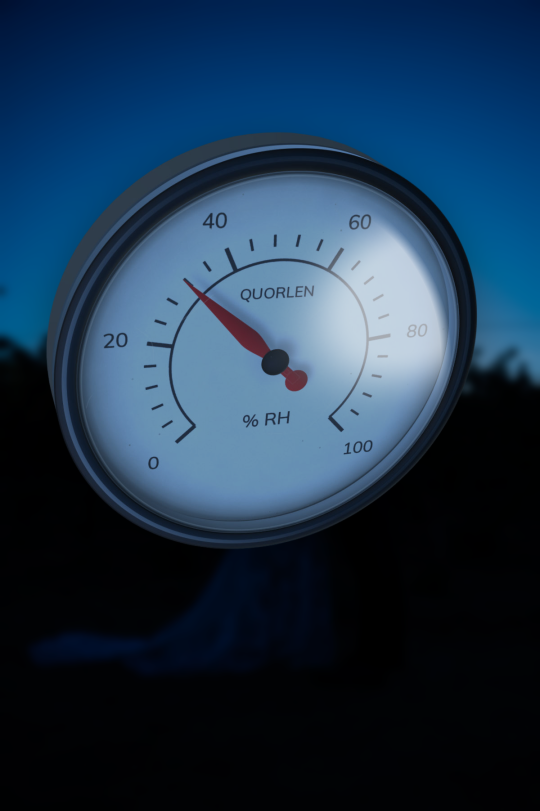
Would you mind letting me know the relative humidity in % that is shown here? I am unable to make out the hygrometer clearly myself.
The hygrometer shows 32 %
